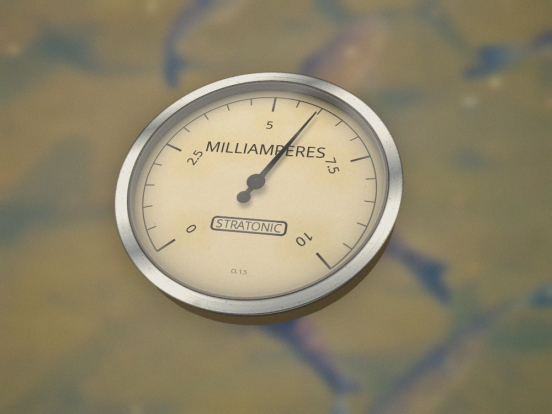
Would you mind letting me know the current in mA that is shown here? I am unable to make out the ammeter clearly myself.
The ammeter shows 6 mA
